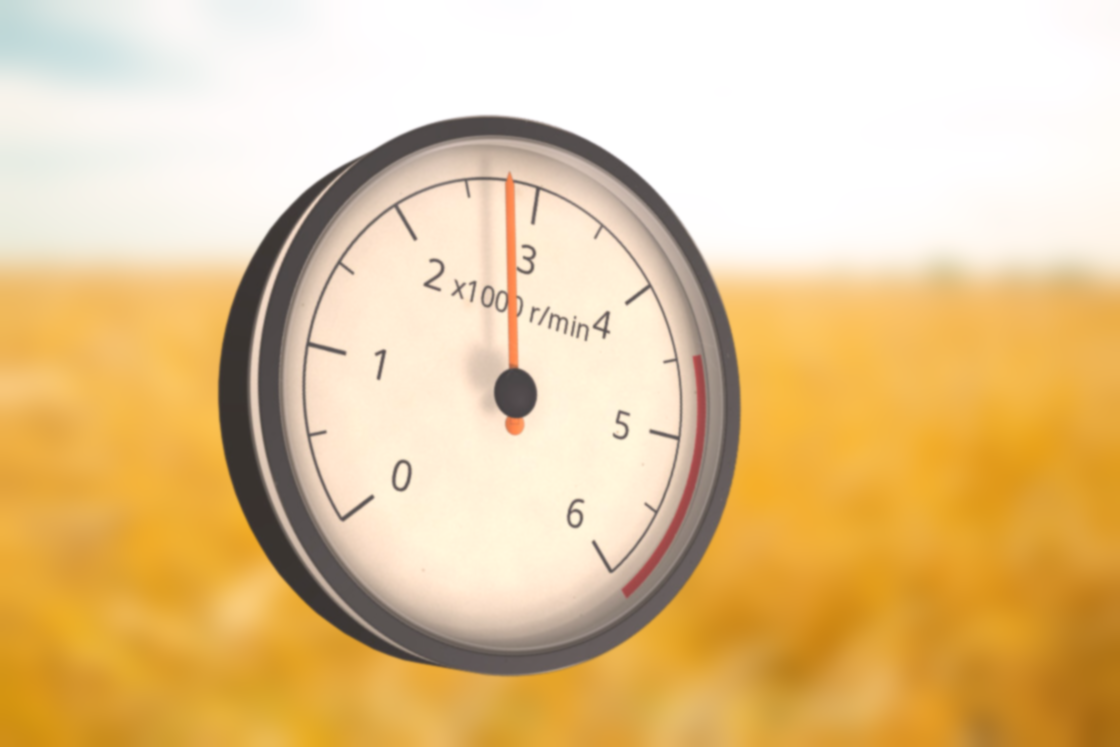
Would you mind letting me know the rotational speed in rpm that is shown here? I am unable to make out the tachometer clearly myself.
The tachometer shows 2750 rpm
